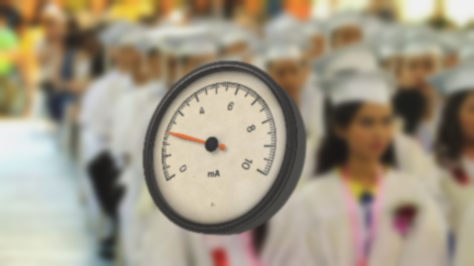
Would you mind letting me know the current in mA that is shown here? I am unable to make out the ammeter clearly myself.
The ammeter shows 2 mA
